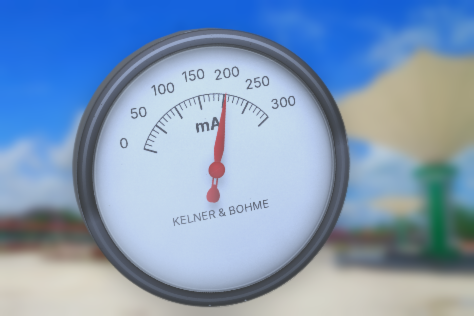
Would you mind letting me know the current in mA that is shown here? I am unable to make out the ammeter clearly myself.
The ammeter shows 200 mA
